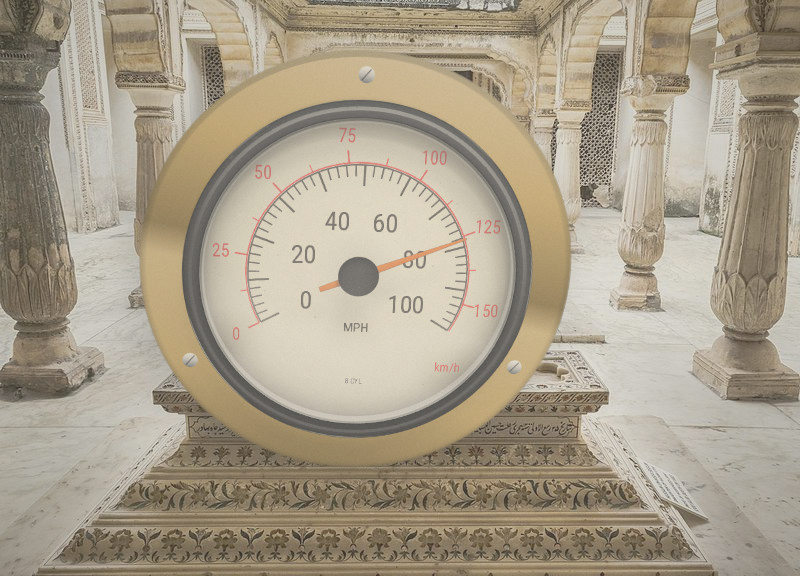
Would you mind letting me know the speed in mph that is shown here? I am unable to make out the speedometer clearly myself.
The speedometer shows 78 mph
